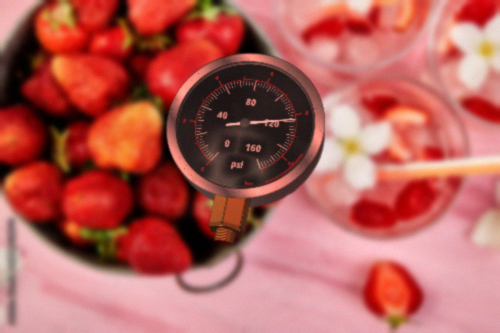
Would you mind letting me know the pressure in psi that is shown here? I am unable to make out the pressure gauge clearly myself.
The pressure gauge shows 120 psi
